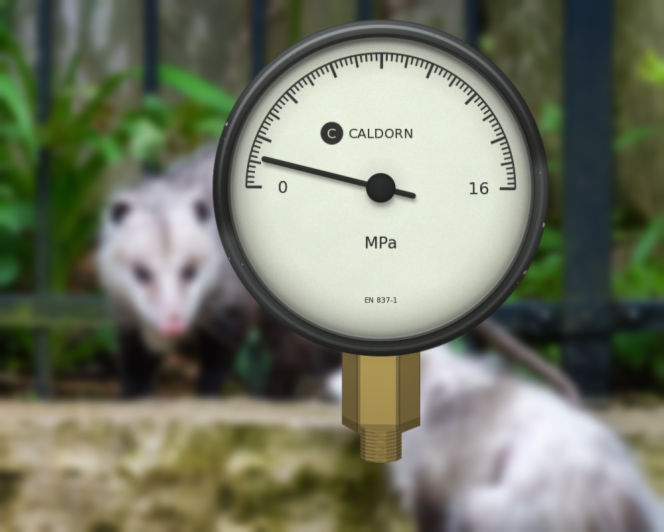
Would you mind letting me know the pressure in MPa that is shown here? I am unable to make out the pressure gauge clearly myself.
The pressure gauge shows 1.2 MPa
